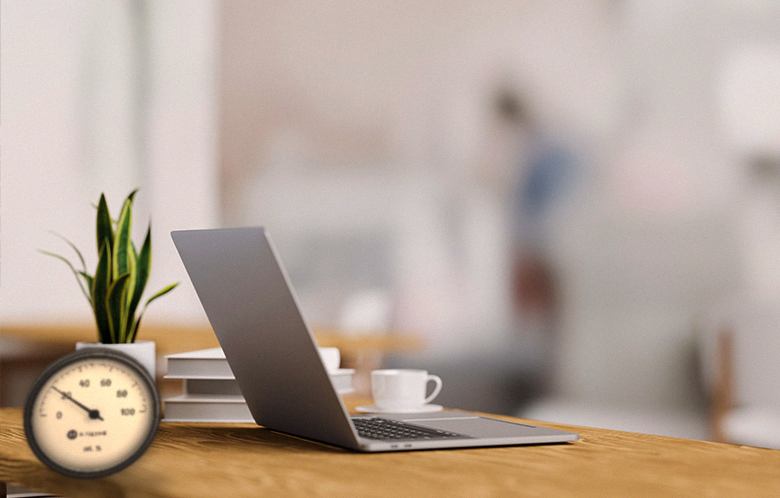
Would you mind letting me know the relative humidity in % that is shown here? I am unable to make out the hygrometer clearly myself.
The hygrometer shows 20 %
